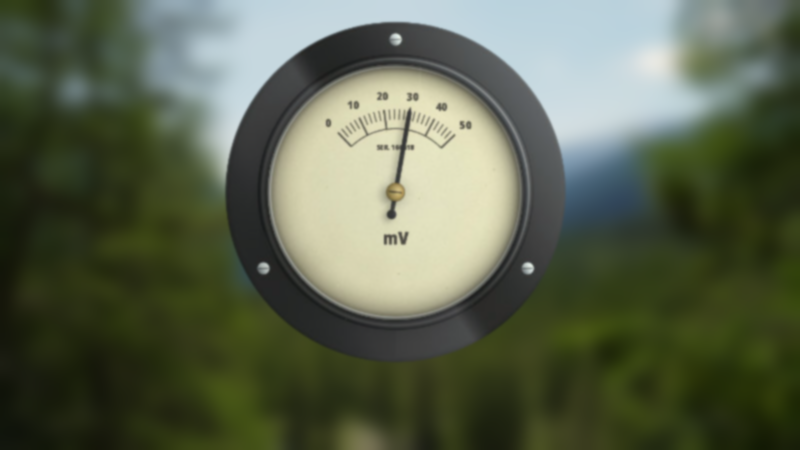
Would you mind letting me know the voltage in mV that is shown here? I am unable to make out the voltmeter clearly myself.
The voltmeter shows 30 mV
